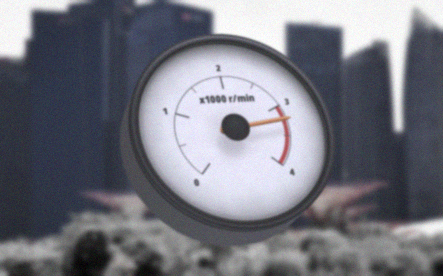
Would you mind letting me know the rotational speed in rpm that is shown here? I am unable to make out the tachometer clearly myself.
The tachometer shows 3250 rpm
